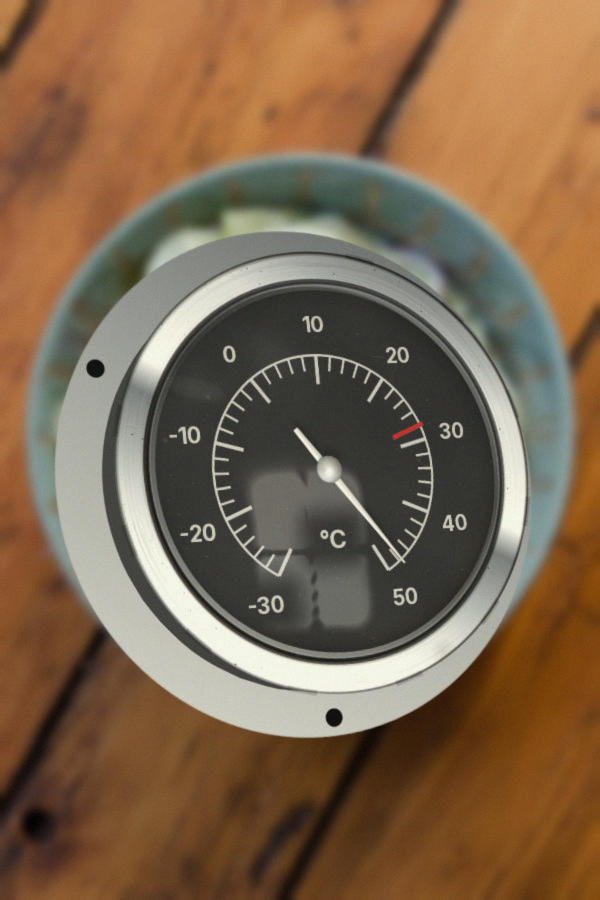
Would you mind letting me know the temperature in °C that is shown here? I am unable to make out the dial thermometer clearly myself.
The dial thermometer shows 48 °C
